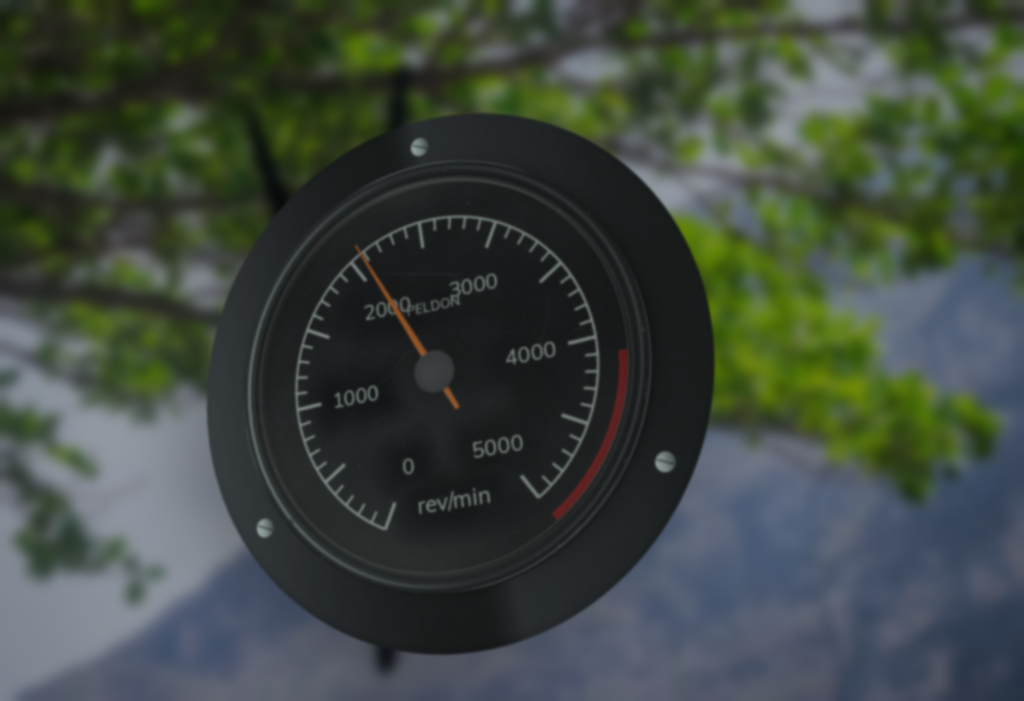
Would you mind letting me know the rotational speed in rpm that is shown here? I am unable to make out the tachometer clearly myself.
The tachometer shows 2100 rpm
